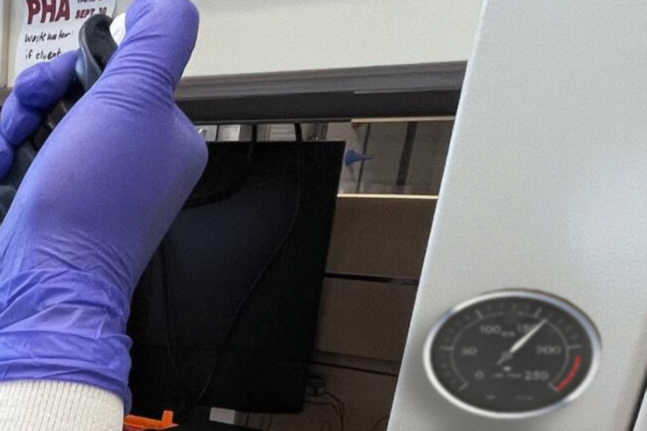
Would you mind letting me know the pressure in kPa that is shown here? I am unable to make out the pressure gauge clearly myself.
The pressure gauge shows 160 kPa
